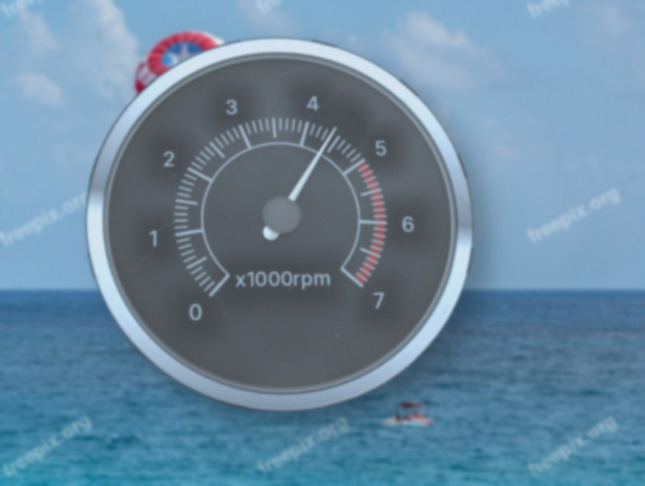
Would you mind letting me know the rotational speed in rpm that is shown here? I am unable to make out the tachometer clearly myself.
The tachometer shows 4400 rpm
